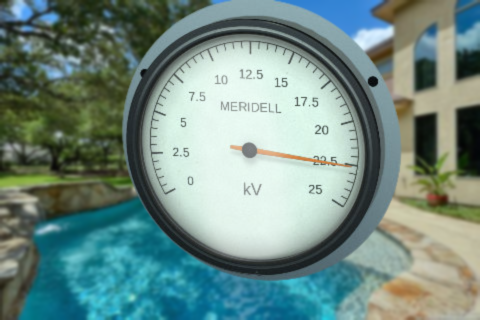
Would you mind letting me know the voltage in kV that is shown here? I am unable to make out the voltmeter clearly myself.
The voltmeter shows 22.5 kV
